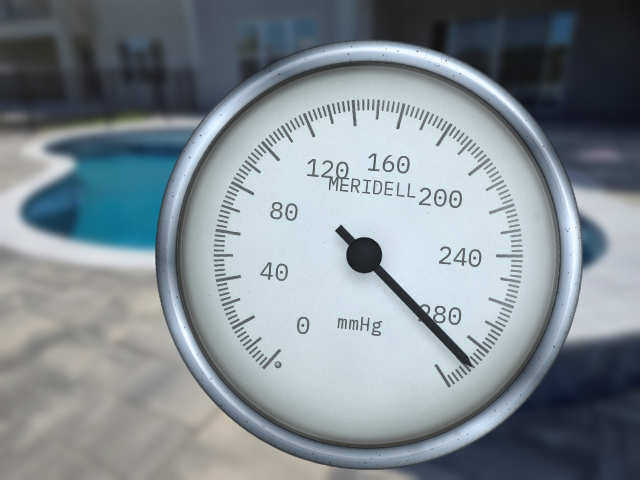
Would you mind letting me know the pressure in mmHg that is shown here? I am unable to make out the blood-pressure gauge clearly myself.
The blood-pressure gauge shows 288 mmHg
